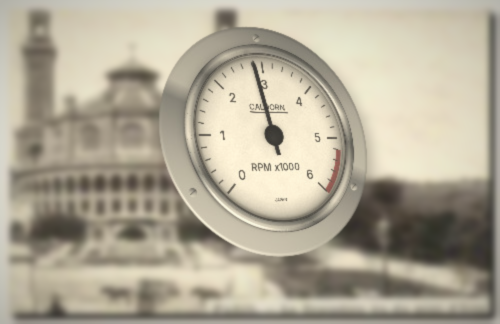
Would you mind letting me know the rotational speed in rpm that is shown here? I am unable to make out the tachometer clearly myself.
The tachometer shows 2800 rpm
